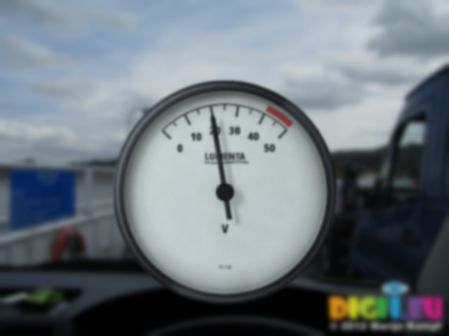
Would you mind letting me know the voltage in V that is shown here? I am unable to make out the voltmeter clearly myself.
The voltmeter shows 20 V
